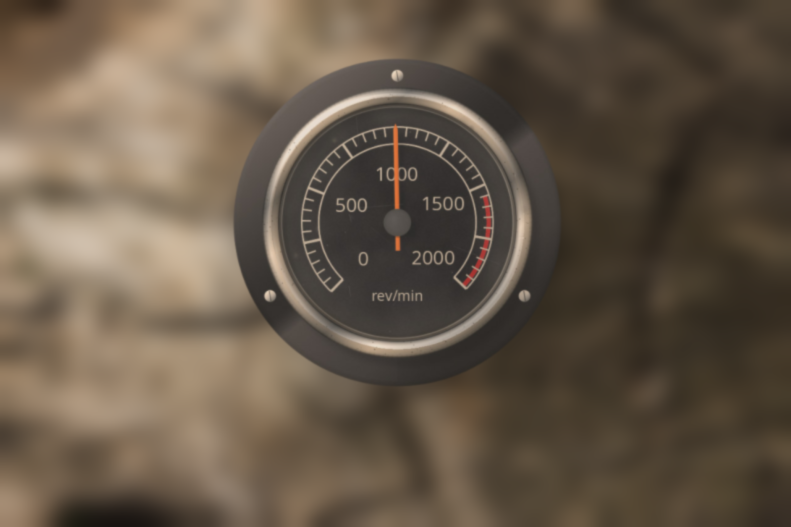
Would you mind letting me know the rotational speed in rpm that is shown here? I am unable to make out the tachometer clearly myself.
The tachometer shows 1000 rpm
